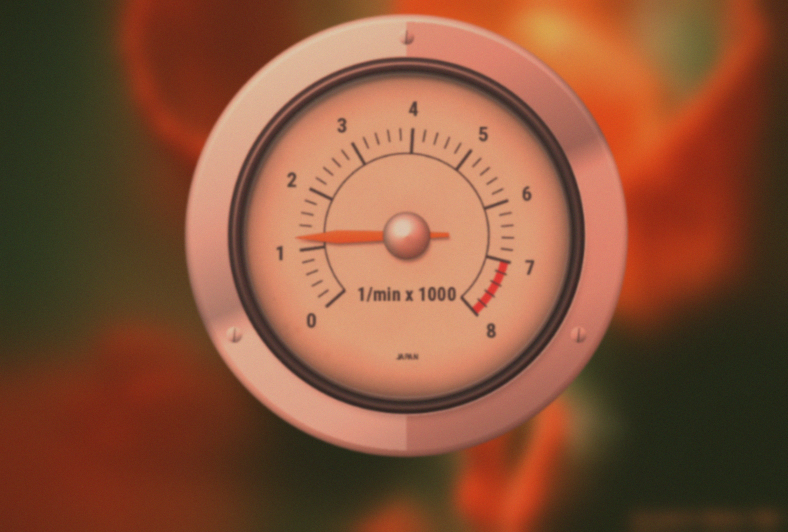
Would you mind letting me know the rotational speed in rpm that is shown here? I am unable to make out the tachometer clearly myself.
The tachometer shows 1200 rpm
